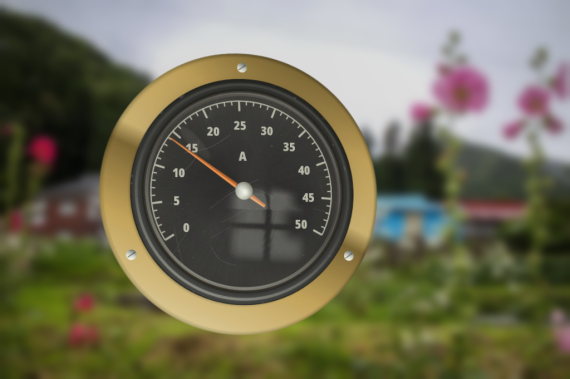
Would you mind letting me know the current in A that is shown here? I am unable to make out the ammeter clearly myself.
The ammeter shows 14 A
